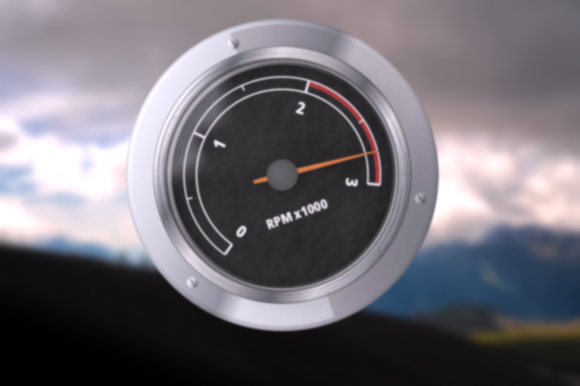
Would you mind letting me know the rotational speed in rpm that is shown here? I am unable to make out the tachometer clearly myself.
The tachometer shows 2750 rpm
